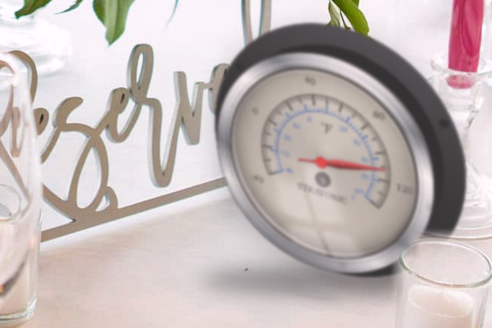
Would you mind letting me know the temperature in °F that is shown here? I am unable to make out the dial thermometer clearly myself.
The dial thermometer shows 110 °F
